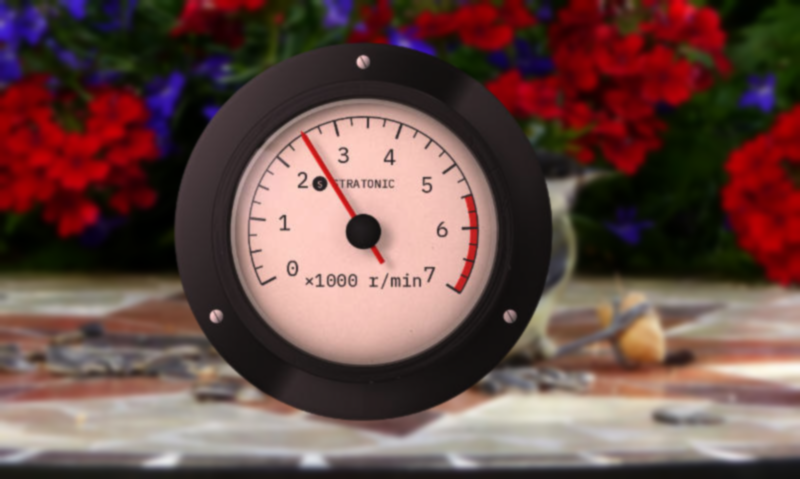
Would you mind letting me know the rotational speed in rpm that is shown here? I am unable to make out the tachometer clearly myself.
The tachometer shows 2500 rpm
